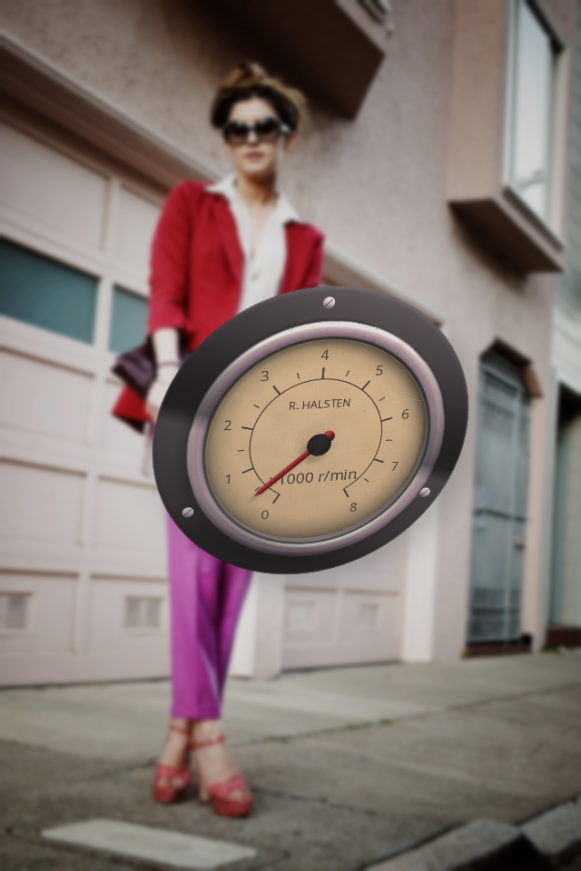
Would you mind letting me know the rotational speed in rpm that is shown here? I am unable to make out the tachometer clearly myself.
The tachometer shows 500 rpm
